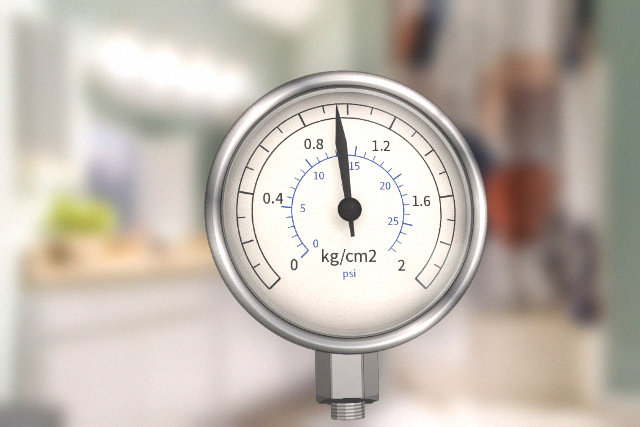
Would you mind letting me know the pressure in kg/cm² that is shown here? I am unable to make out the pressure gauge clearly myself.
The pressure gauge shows 0.95 kg/cm²
